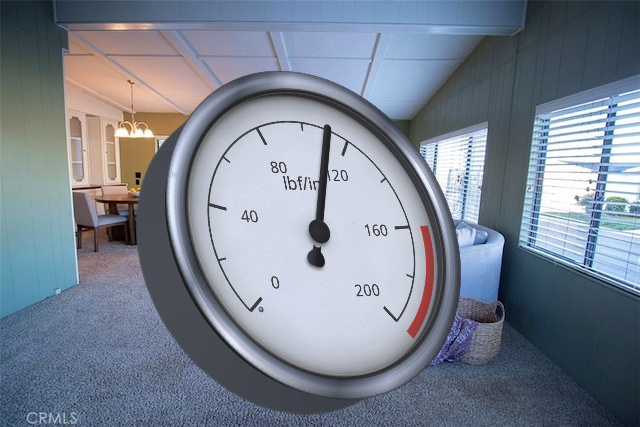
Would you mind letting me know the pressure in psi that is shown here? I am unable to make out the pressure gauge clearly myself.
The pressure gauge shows 110 psi
